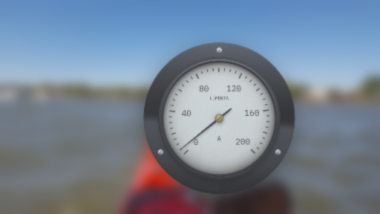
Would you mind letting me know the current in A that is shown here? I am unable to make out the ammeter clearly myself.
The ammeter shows 5 A
